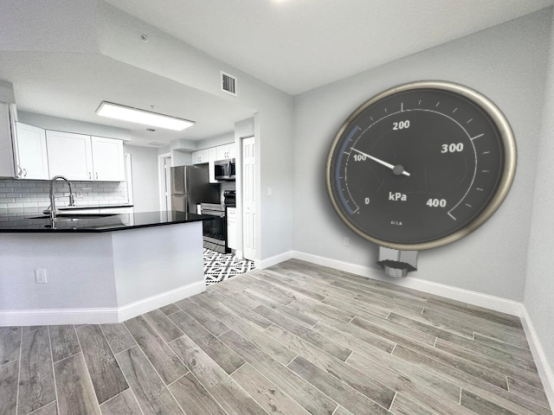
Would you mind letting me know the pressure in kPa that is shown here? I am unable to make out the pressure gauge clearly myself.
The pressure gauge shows 110 kPa
